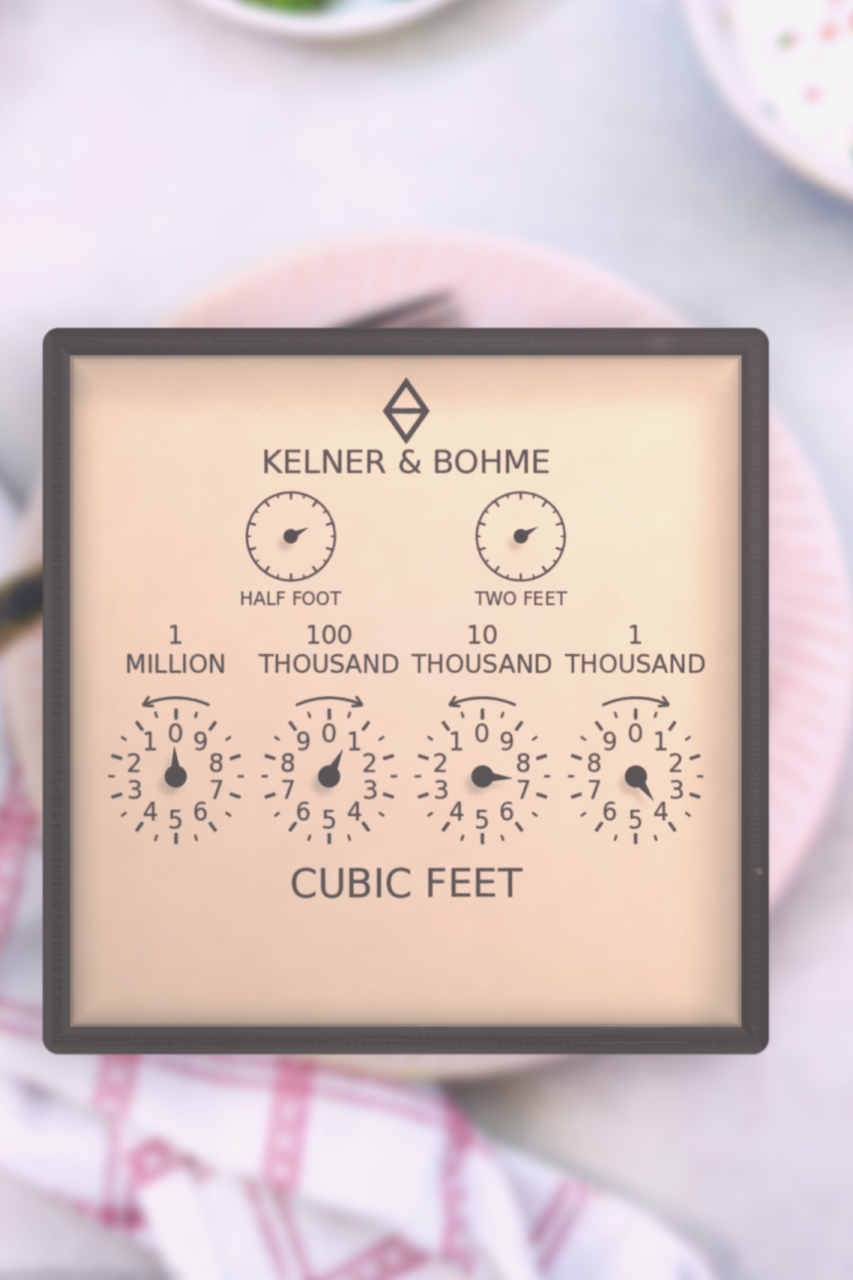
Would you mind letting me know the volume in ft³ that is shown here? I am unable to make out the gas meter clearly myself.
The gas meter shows 7400 ft³
